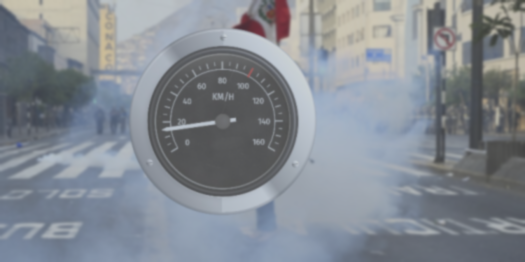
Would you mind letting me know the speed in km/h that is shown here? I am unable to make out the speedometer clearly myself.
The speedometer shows 15 km/h
